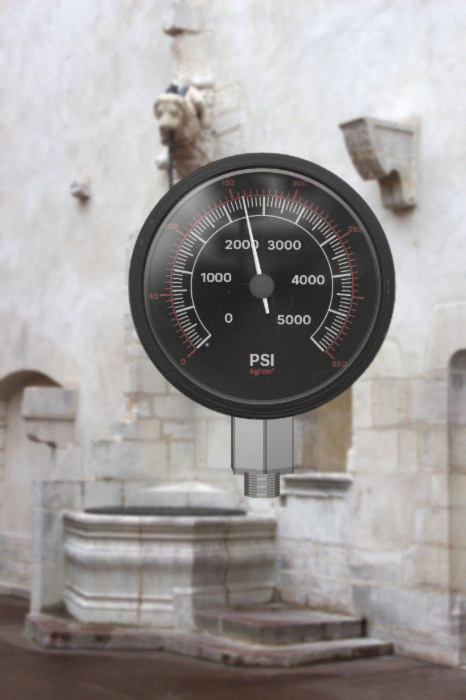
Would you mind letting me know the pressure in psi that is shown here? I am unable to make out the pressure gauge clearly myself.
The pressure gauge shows 2250 psi
